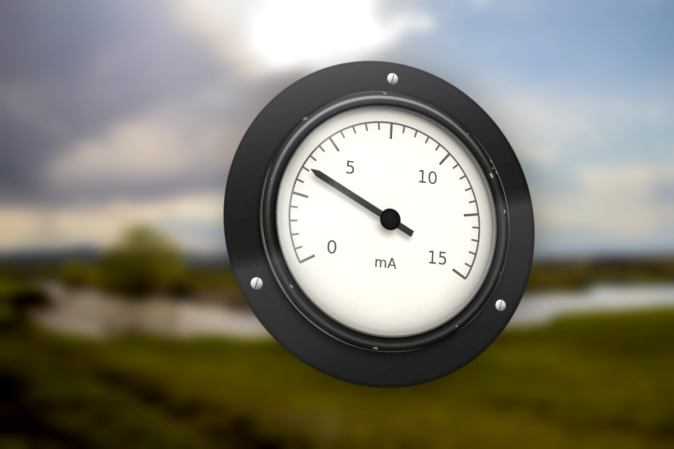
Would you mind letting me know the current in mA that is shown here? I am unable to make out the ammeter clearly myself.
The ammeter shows 3.5 mA
